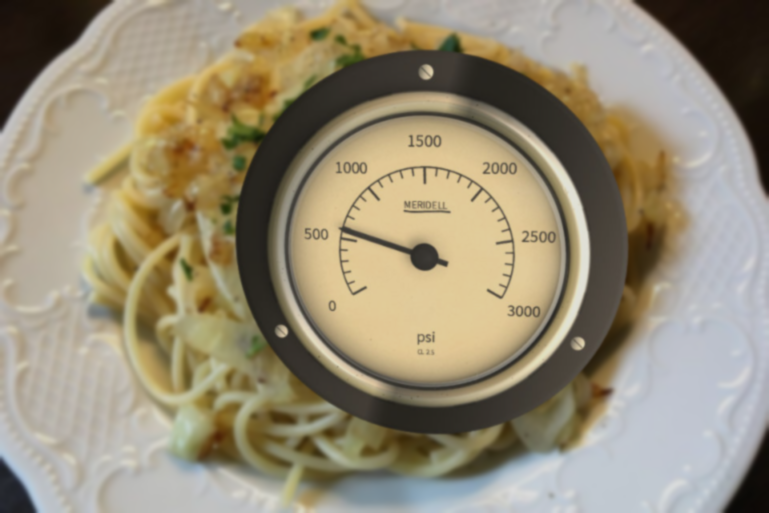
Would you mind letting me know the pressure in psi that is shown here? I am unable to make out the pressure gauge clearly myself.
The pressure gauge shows 600 psi
